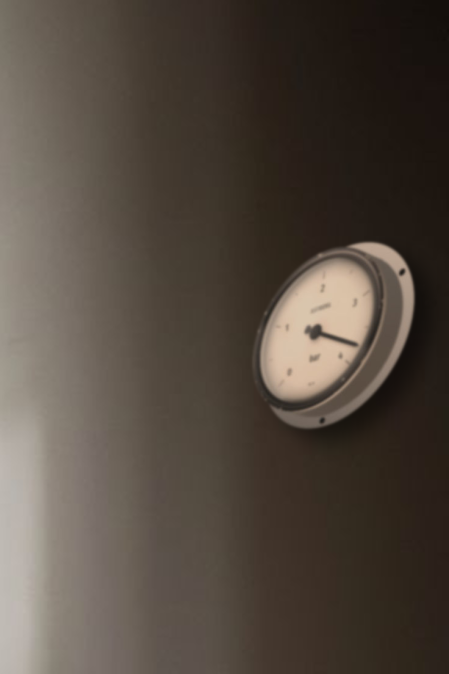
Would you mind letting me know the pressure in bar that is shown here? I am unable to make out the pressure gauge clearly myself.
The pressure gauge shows 3.75 bar
